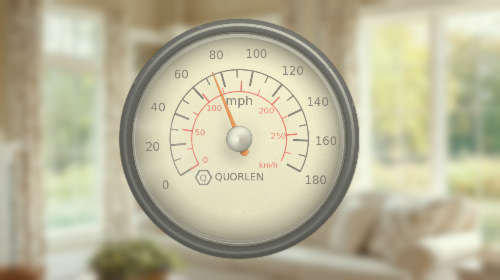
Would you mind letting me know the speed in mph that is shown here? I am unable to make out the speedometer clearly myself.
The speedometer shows 75 mph
